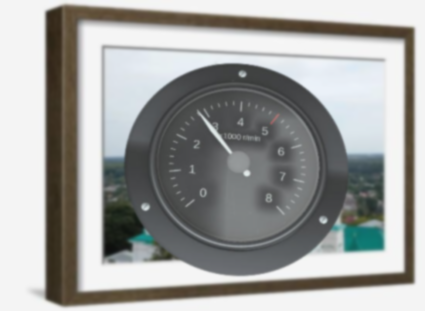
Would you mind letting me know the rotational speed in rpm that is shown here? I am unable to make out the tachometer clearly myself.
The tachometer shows 2800 rpm
